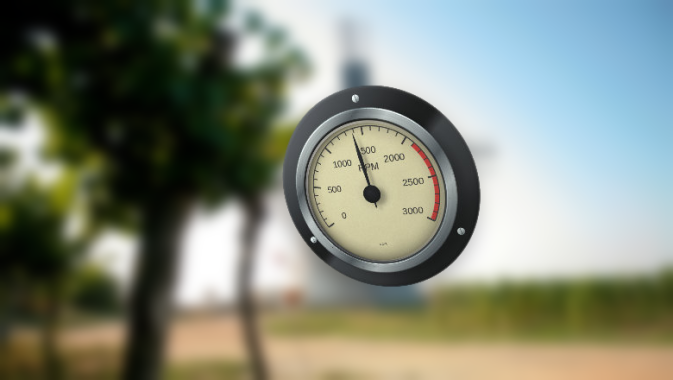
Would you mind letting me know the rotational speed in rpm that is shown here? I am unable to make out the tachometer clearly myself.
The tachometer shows 1400 rpm
